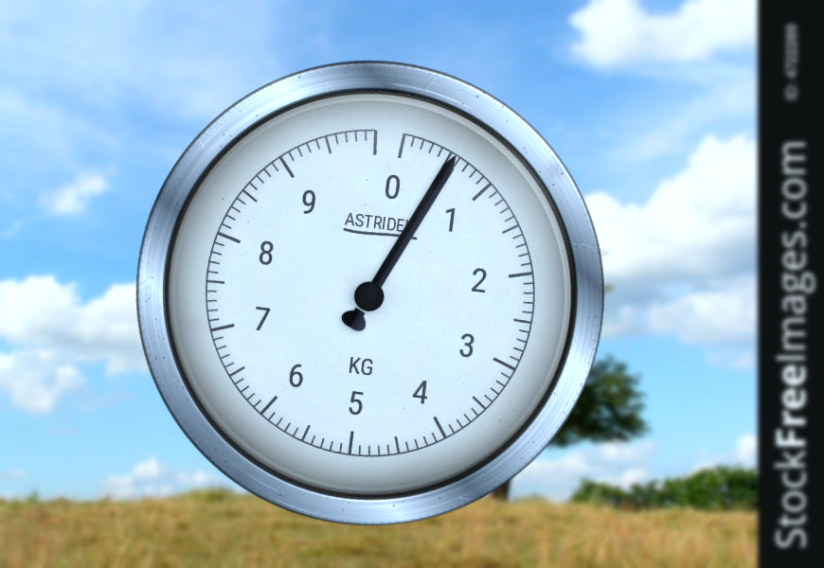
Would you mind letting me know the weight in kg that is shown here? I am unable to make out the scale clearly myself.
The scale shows 0.55 kg
